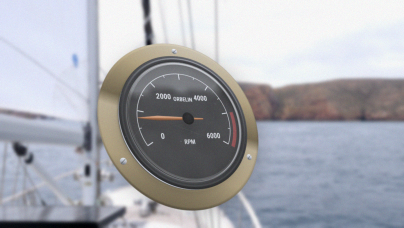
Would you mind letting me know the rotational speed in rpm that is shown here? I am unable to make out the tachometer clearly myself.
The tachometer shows 750 rpm
